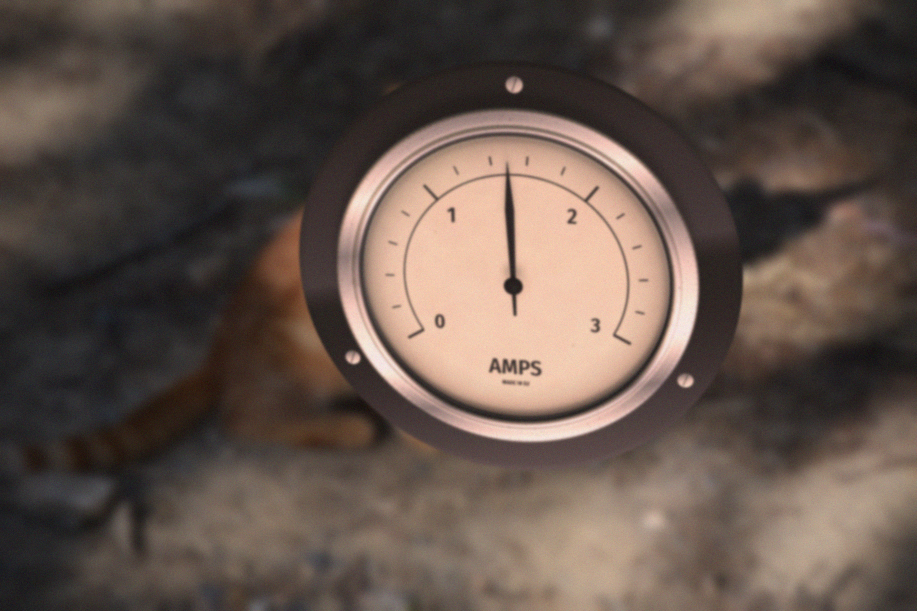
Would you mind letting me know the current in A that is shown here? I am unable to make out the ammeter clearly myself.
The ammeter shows 1.5 A
